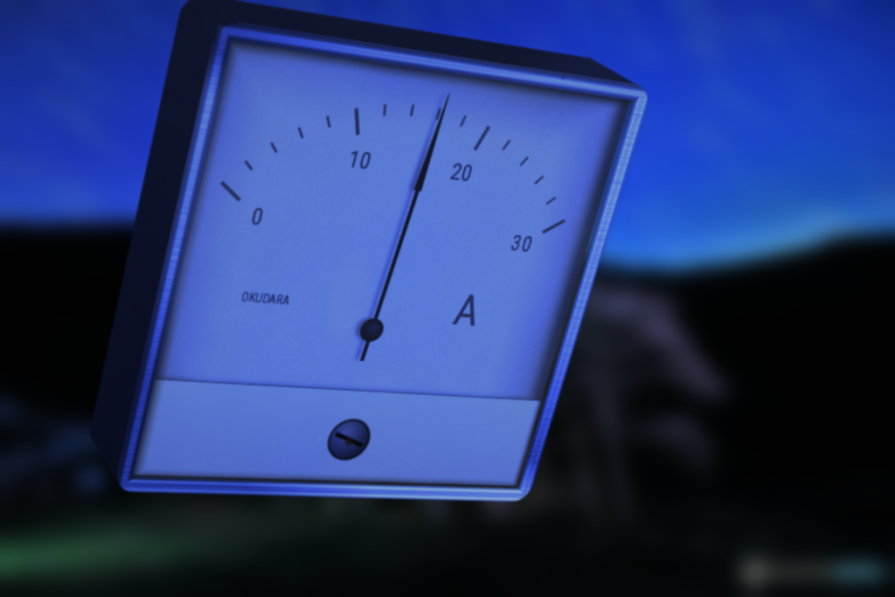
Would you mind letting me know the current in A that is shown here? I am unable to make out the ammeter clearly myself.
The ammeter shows 16 A
